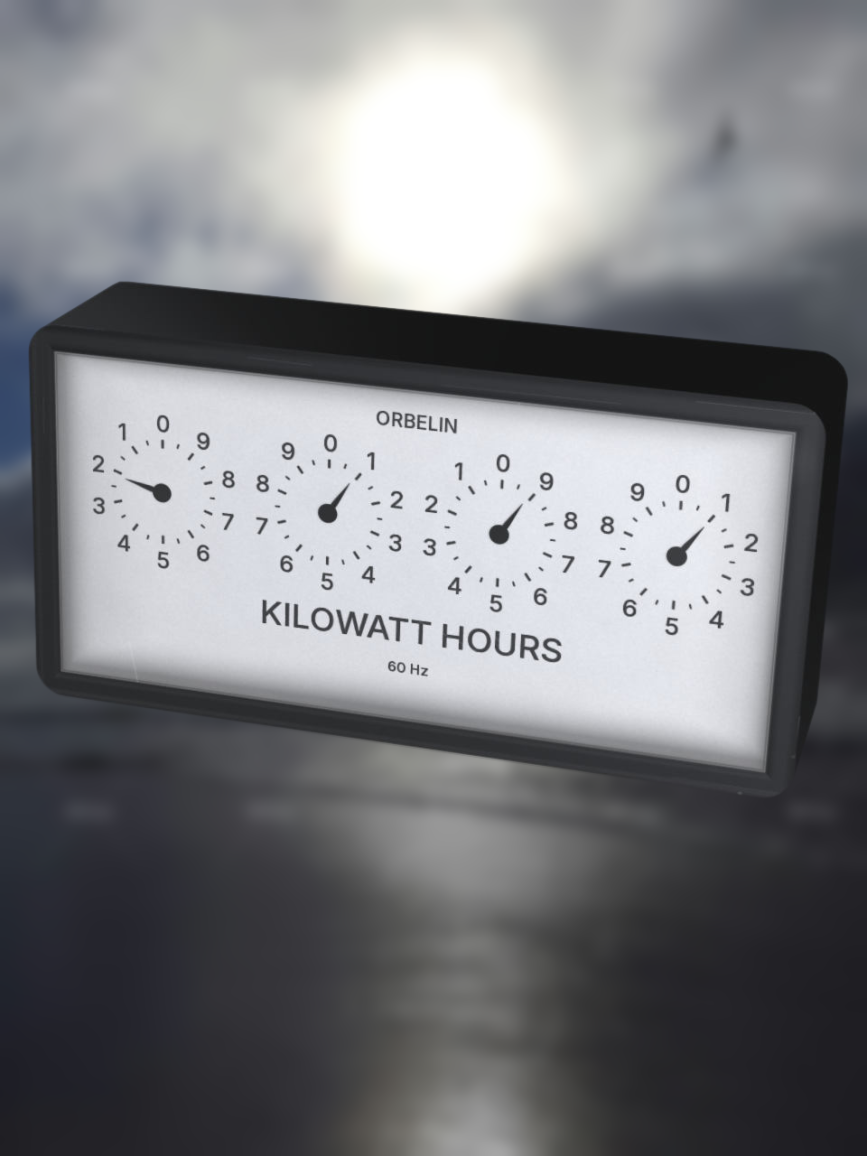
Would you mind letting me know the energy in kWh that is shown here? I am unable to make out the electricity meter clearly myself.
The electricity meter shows 2091 kWh
